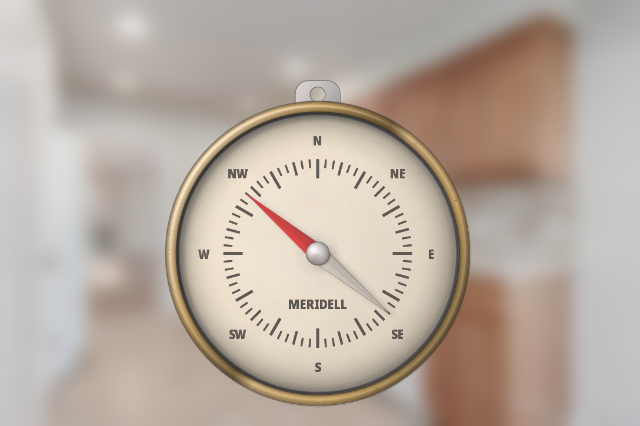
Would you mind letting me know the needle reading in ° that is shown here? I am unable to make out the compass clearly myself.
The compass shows 310 °
